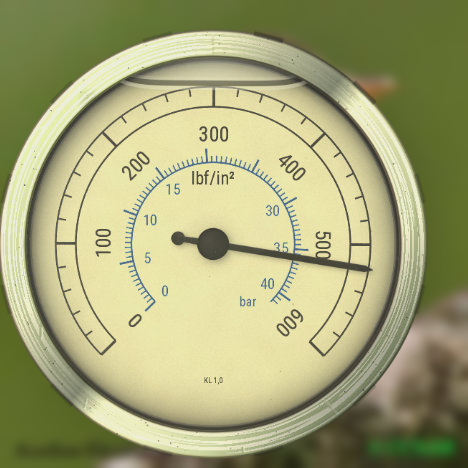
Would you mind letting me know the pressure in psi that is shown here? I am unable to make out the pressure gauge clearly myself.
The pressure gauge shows 520 psi
